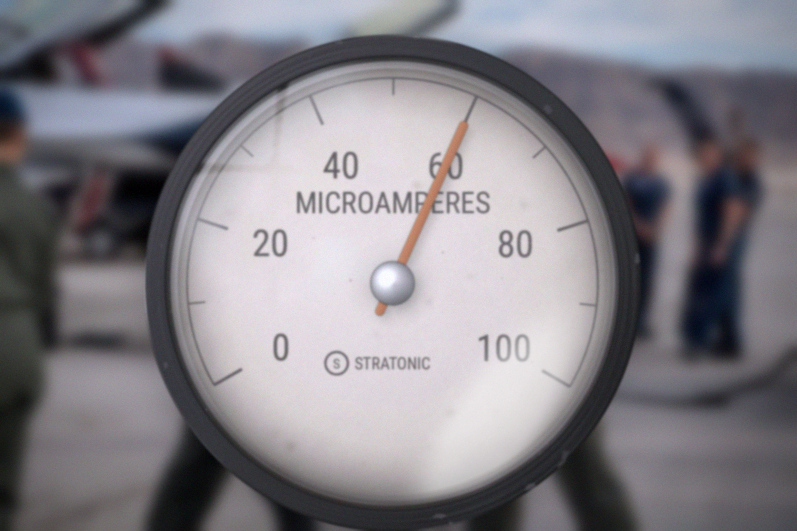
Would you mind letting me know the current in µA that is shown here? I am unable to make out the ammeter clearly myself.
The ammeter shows 60 µA
